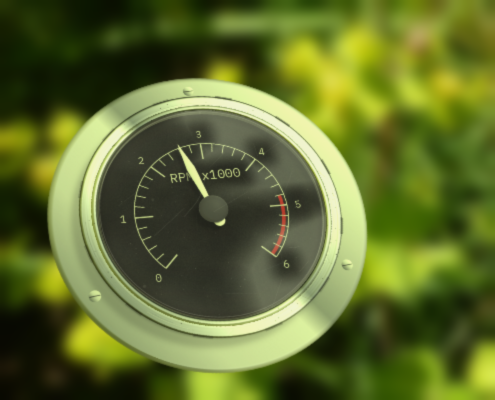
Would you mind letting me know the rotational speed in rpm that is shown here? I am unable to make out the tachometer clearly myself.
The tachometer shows 2600 rpm
